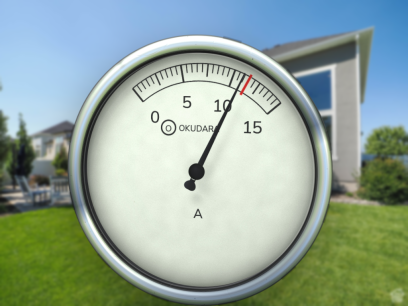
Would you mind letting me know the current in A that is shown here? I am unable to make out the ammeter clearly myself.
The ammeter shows 11 A
